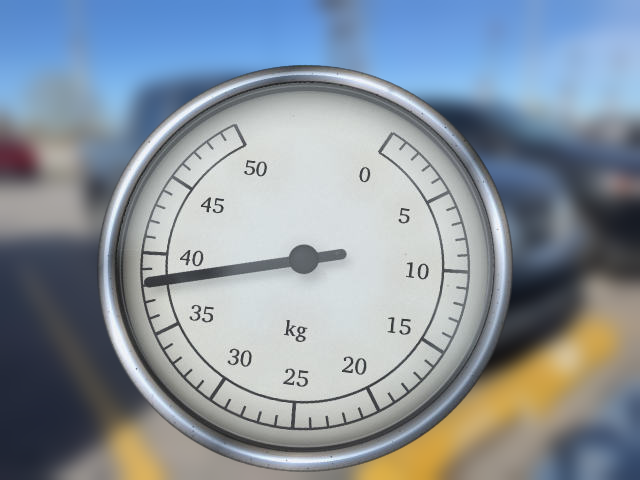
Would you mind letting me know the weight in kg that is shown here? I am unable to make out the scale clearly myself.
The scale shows 38 kg
